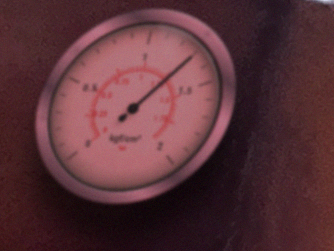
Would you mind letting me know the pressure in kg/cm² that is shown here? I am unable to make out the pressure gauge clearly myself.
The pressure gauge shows 1.3 kg/cm²
